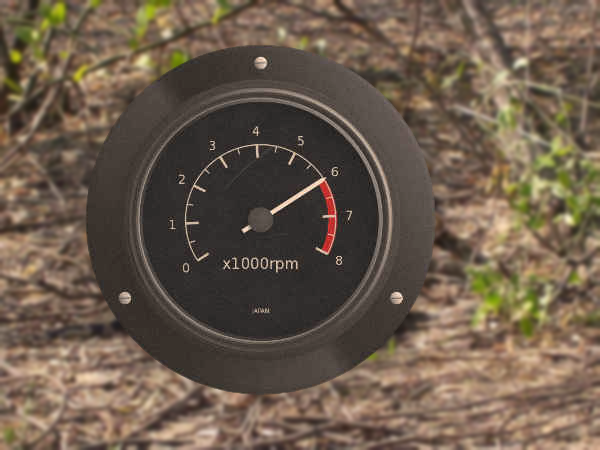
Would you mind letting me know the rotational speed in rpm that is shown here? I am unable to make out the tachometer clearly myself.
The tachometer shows 6000 rpm
